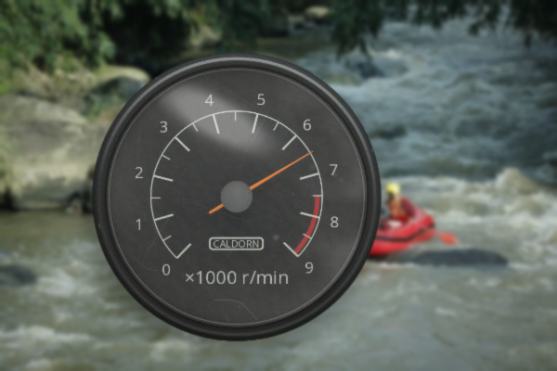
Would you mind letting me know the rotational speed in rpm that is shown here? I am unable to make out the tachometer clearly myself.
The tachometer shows 6500 rpm
